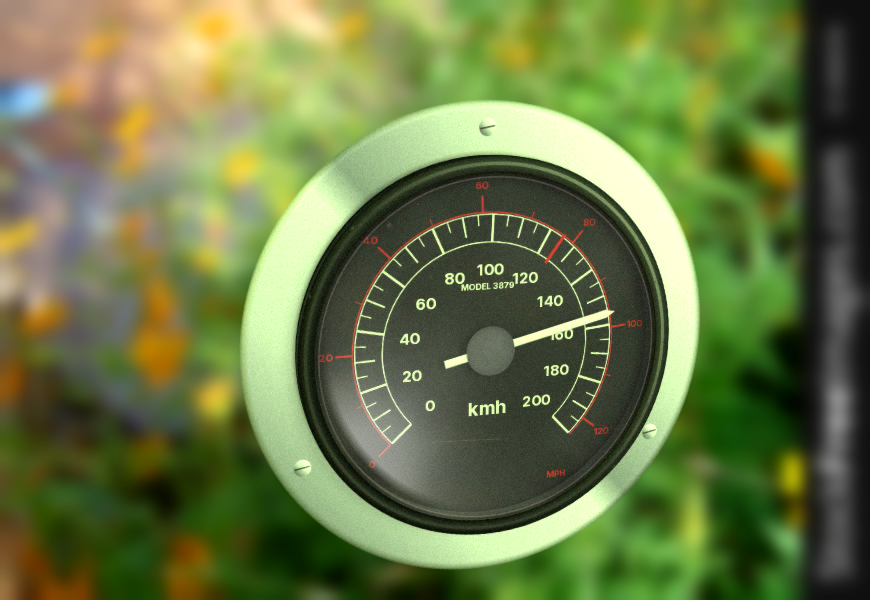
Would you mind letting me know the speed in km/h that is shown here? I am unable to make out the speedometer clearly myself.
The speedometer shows 155 km/h
